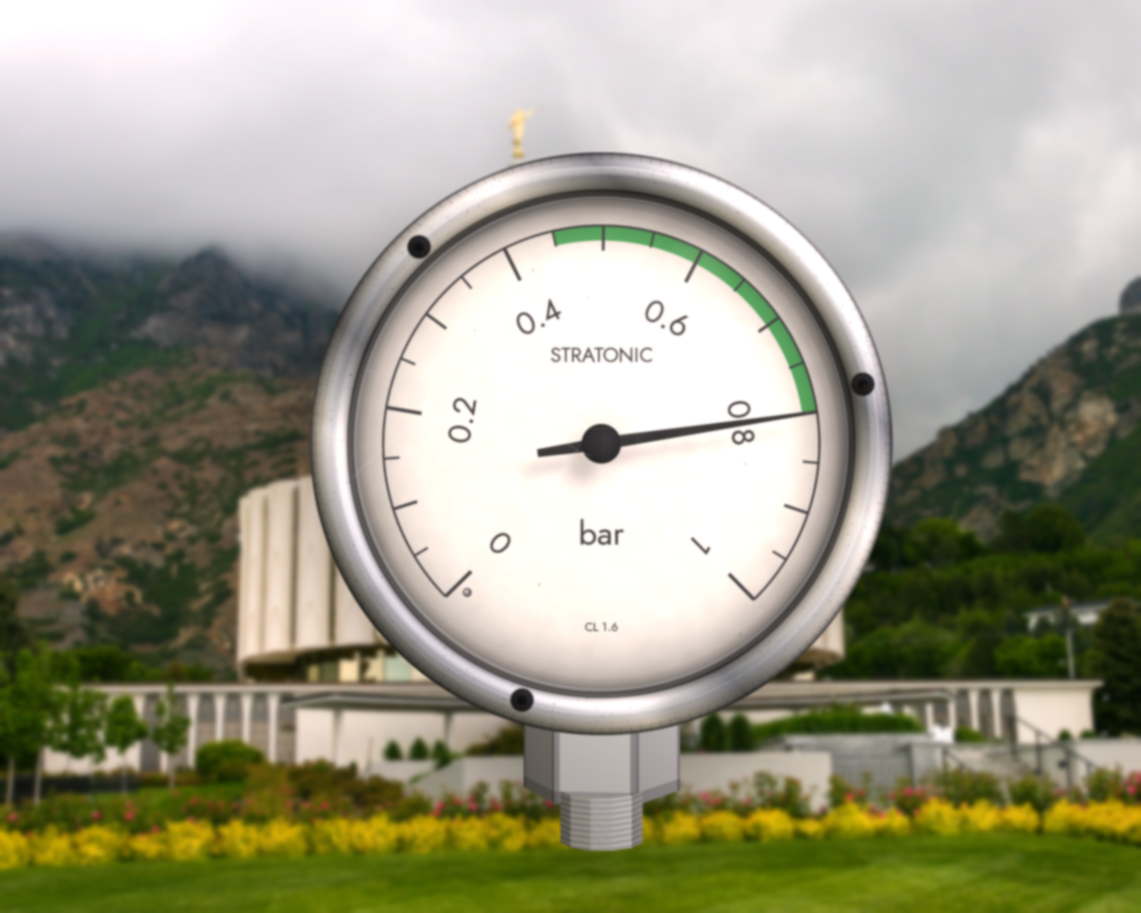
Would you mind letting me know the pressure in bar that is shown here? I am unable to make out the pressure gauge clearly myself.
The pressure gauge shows 0.8 bar
